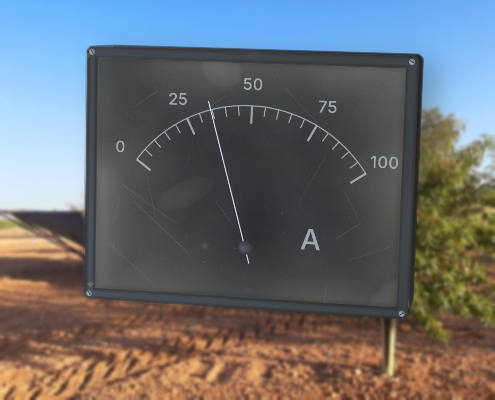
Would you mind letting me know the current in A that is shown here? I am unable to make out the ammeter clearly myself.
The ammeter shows 35 A
